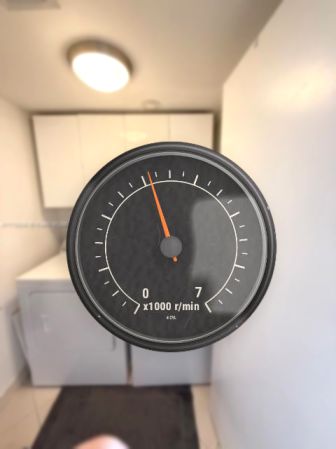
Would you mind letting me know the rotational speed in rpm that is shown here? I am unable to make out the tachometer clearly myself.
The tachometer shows 3125 rpm
